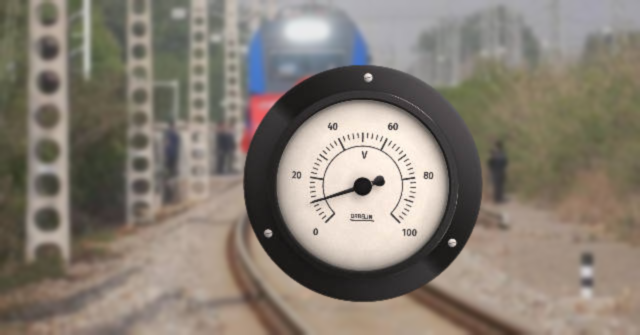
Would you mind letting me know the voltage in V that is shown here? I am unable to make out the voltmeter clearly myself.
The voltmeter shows 10 V
